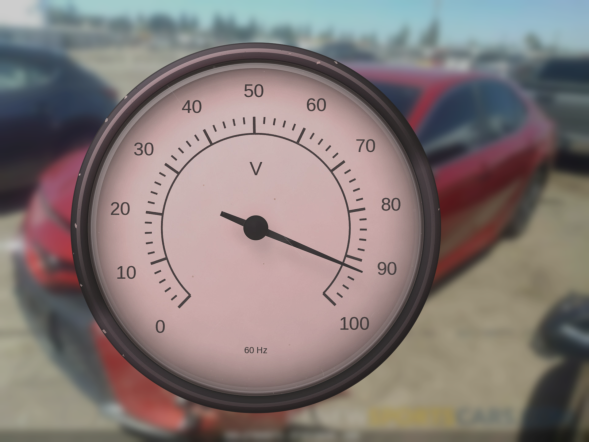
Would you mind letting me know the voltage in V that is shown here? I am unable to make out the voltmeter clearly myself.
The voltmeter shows 92 V
